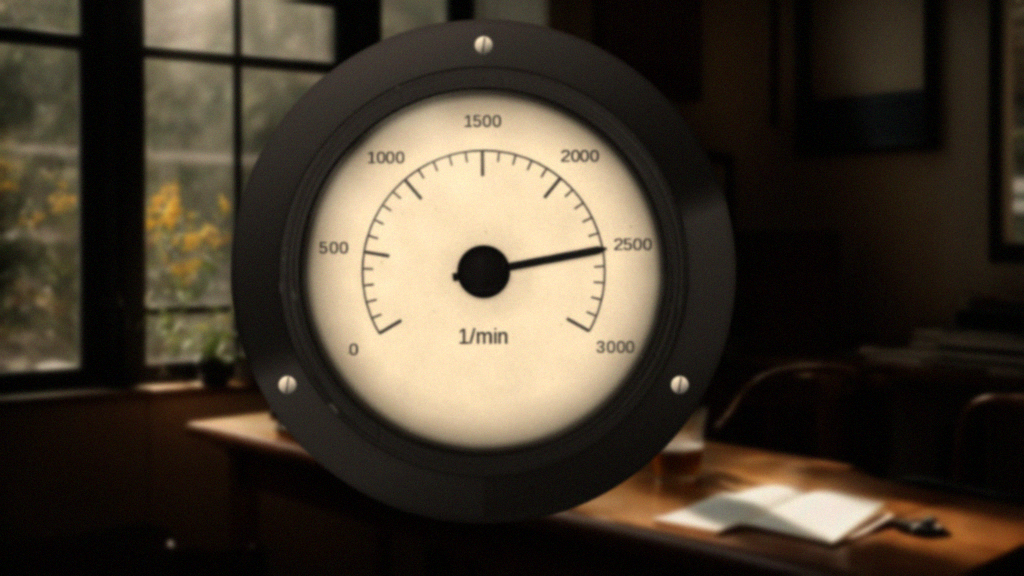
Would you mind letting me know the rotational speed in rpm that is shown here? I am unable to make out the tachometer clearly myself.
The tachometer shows 2500 rpm
